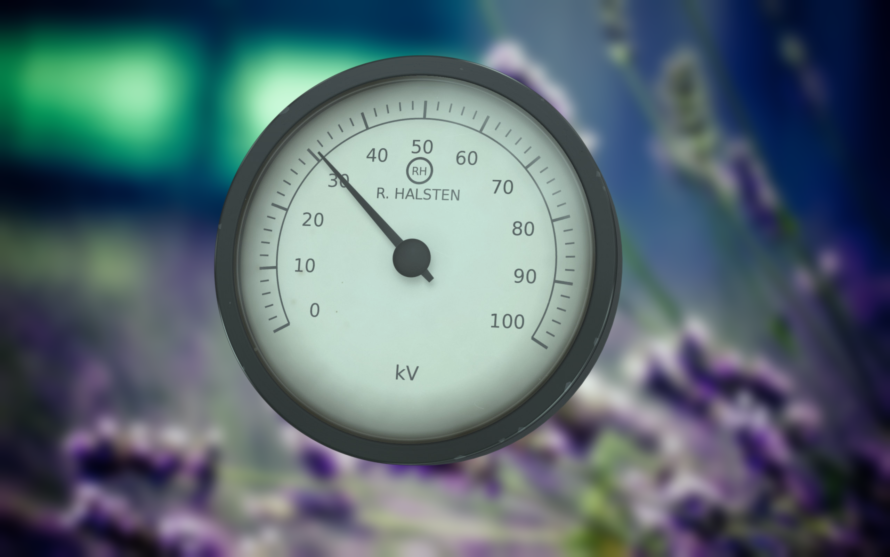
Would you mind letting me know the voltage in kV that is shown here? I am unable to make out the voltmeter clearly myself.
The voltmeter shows 31 kV
